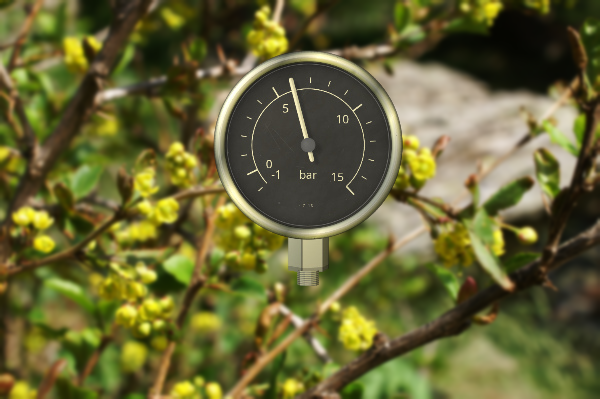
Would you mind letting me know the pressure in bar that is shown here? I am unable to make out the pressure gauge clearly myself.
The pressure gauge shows 6 bar
